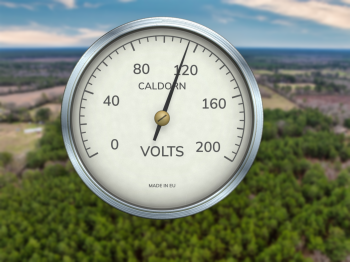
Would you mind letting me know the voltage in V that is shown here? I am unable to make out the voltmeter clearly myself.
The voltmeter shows 115 V
